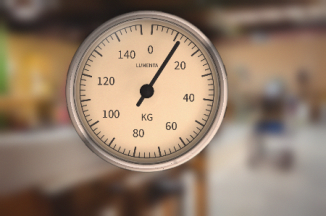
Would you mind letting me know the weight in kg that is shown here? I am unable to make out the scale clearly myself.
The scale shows 12 kg
